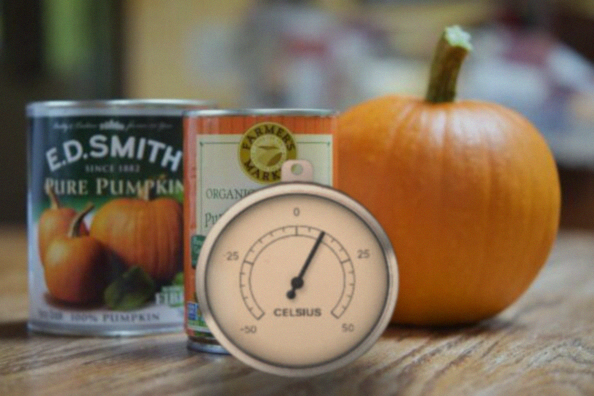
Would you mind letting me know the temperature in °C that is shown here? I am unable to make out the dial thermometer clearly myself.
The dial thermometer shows 10 °C
